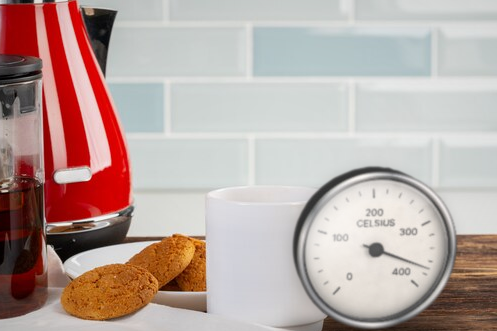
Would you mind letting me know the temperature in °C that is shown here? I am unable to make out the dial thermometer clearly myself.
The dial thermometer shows 370 °C
